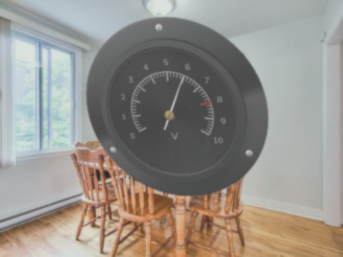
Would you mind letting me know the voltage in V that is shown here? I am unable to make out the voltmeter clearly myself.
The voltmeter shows 6 V
